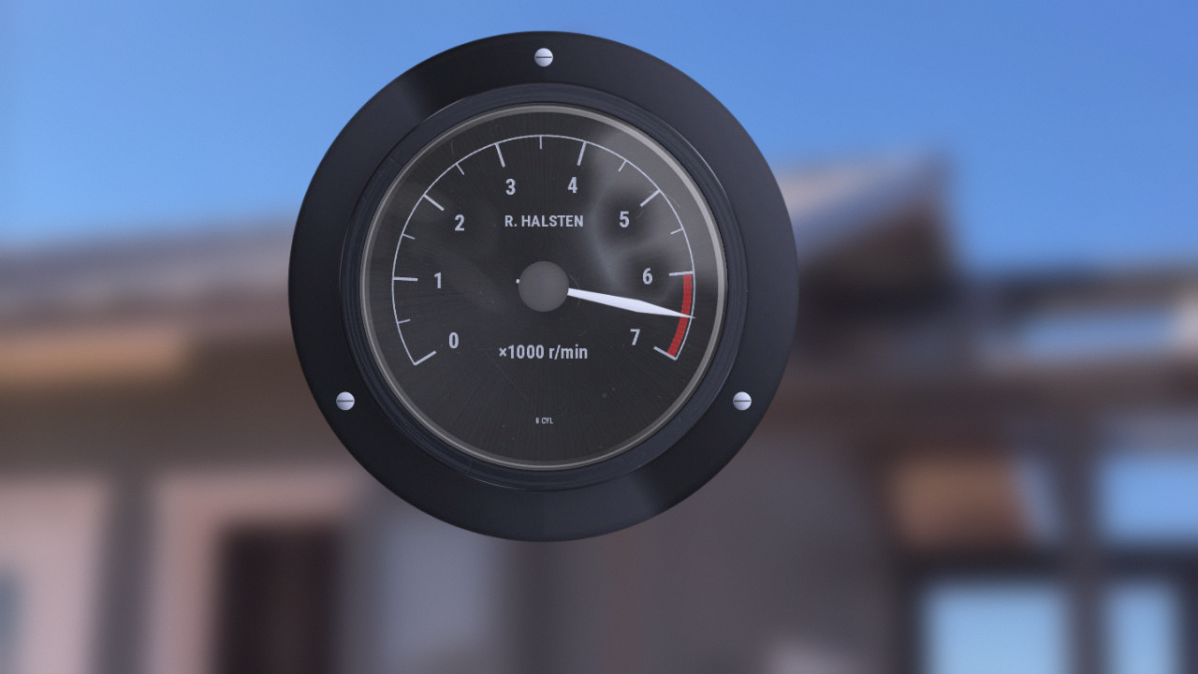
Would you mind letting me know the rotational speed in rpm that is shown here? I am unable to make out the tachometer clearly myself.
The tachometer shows 6500 rpm
